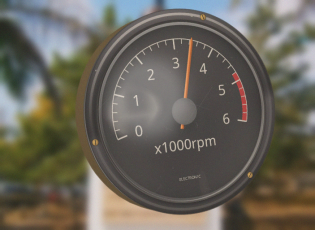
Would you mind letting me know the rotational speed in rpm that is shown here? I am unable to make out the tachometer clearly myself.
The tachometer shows 3400 rpm
